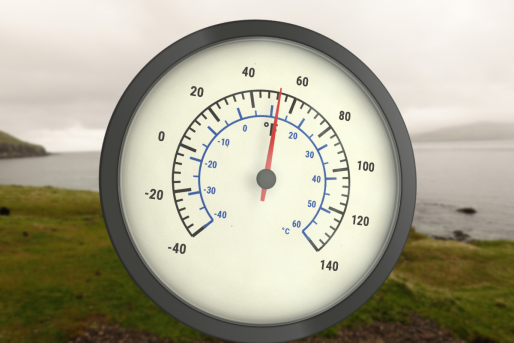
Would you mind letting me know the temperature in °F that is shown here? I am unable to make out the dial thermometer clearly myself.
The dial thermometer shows 52 °F
